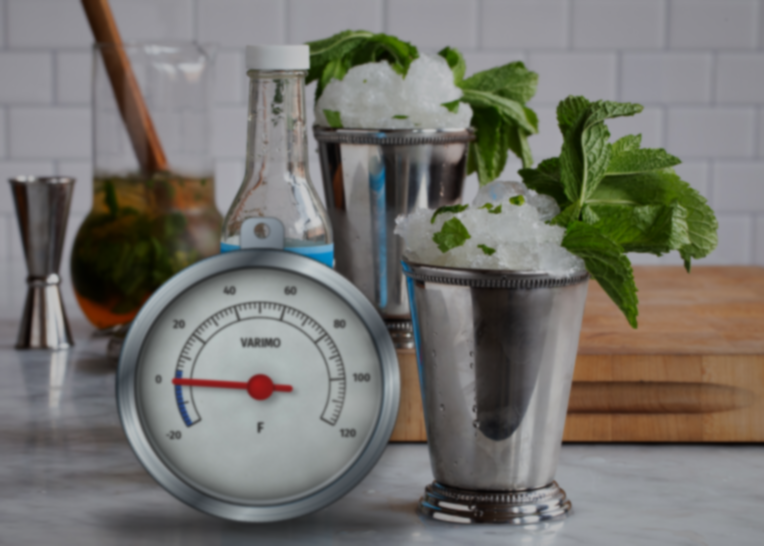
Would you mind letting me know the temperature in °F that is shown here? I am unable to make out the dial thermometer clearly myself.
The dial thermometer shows 0 °F
